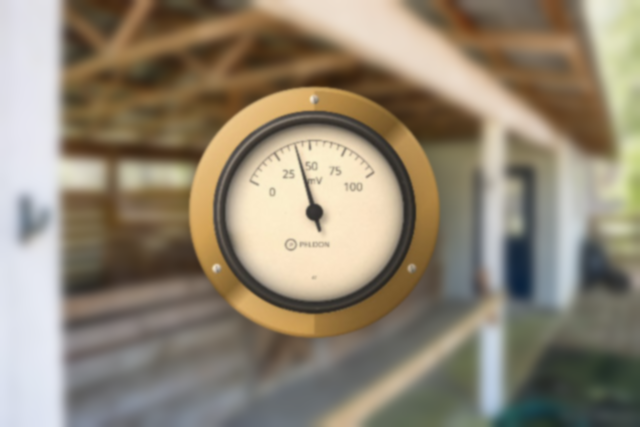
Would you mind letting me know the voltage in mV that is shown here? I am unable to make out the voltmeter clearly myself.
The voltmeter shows 40 mV
